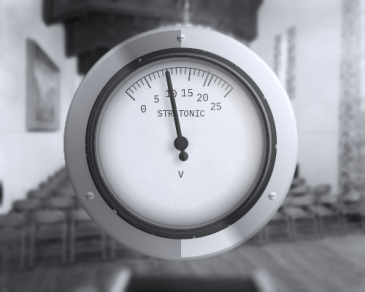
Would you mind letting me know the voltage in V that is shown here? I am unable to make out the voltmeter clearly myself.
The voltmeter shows 10 V
